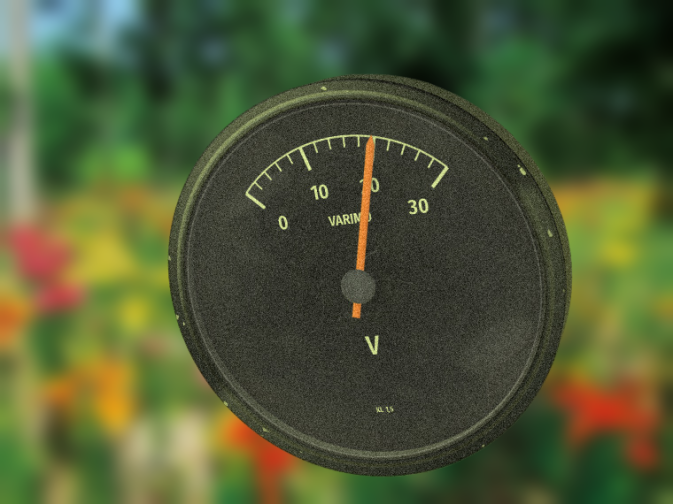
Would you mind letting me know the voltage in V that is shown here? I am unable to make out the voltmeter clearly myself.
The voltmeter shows 20 V
